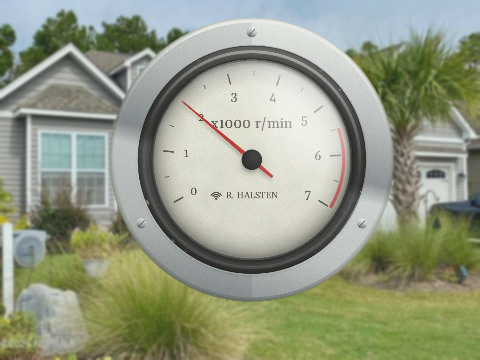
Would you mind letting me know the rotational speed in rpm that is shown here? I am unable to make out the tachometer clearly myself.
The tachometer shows 2000 rpm
